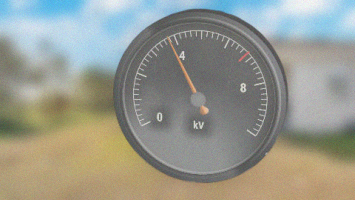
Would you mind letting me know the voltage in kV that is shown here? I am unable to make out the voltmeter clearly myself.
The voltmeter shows 3.8 kV
